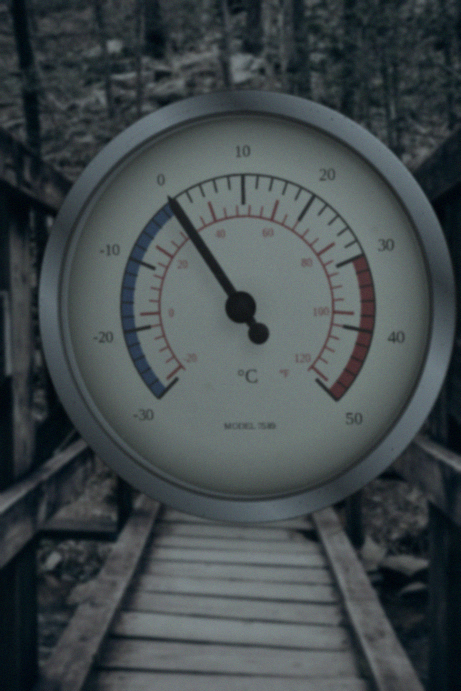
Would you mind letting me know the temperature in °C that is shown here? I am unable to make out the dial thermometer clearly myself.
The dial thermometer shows 0 °C
